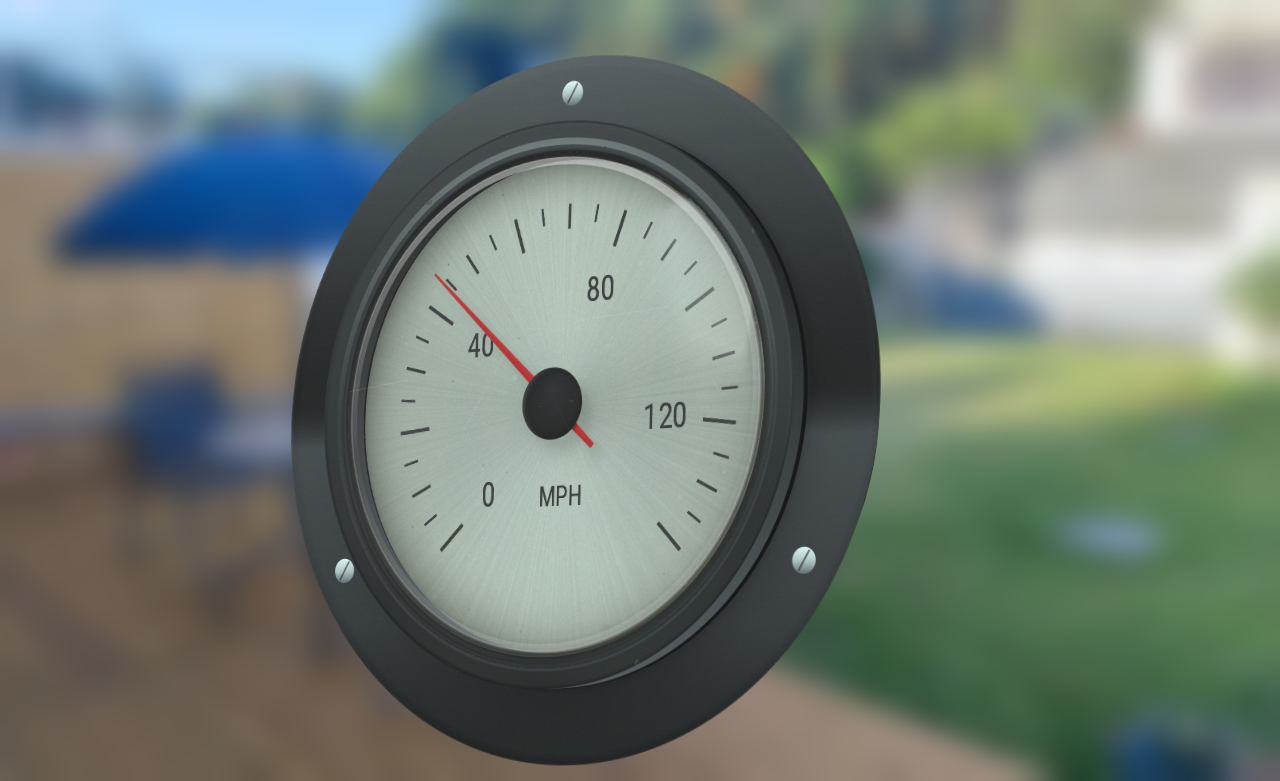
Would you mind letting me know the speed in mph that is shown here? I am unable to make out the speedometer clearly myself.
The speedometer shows 45 mph
